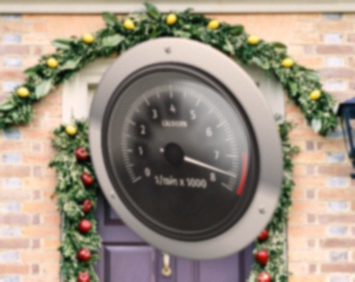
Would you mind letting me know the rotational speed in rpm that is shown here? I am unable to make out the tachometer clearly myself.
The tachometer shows 7500 rpm
